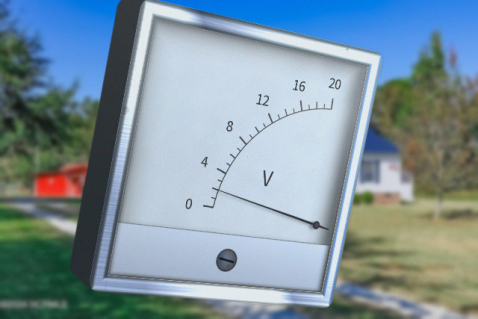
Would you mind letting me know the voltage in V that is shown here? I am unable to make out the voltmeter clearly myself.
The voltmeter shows 2 V
